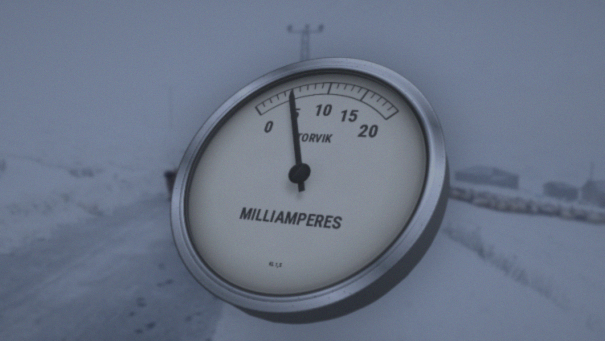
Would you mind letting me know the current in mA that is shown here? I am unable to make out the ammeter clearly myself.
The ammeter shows 5 mA
